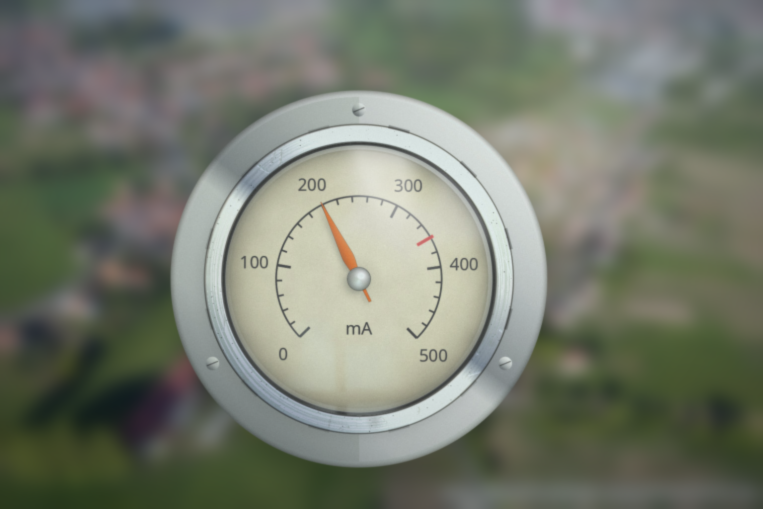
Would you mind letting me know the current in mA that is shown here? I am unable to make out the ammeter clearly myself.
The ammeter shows 200 mA
